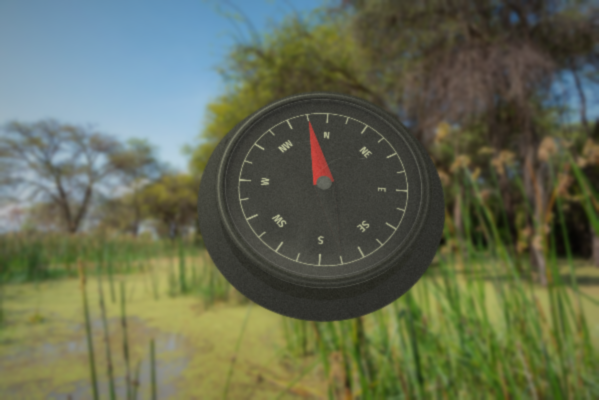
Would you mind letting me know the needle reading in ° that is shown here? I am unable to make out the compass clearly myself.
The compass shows 345 °
